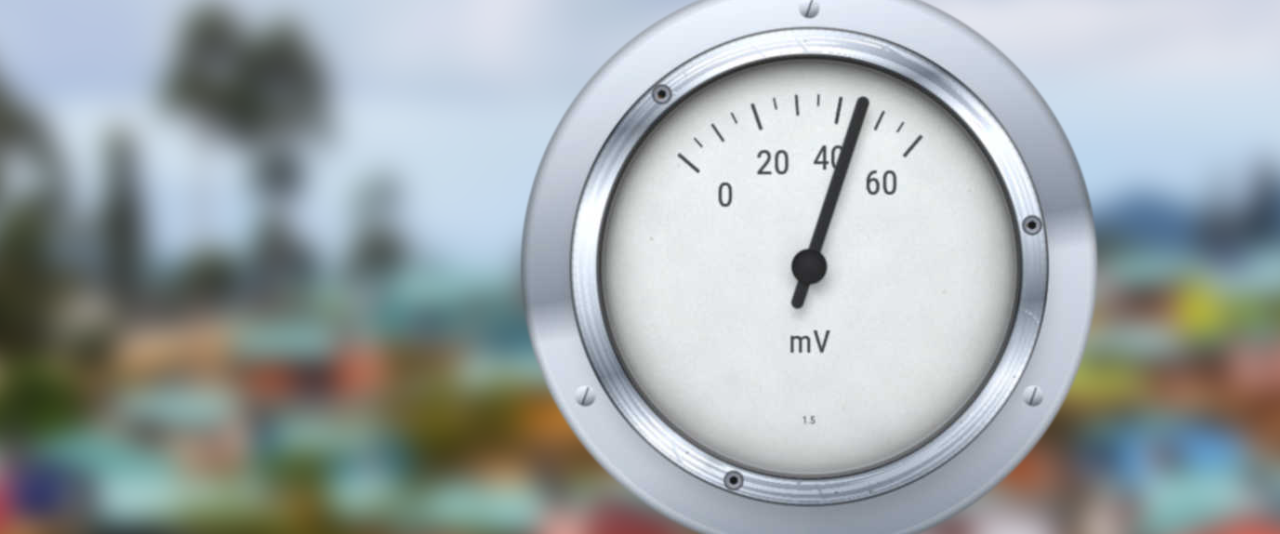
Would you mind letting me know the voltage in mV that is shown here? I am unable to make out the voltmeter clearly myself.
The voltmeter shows 45 mV
